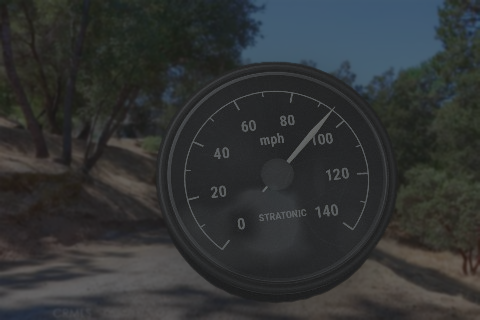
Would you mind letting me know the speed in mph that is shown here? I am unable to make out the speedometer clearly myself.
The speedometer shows 95 mph
